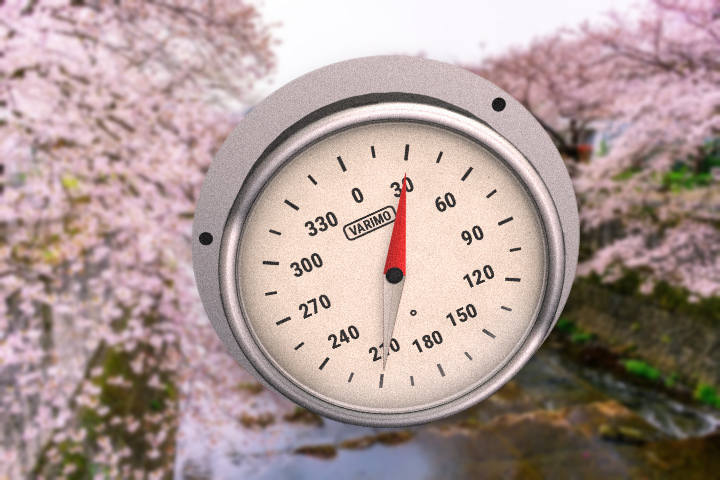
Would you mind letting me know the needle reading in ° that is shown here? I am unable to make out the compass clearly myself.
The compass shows 30 °
